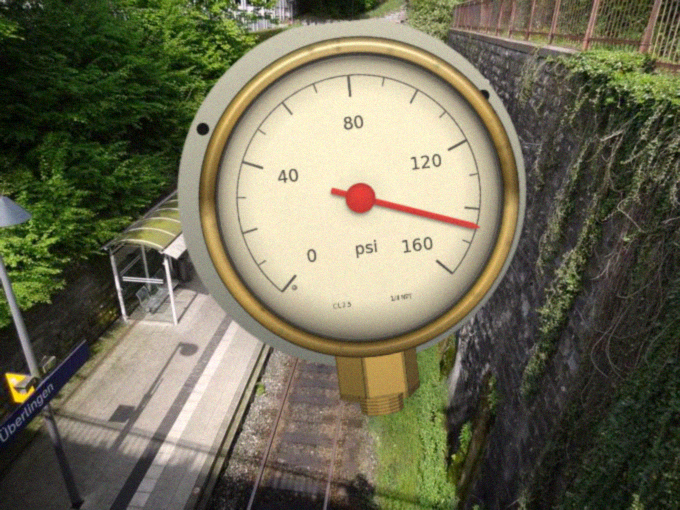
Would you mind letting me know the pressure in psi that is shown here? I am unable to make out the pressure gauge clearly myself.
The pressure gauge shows 145 psi
